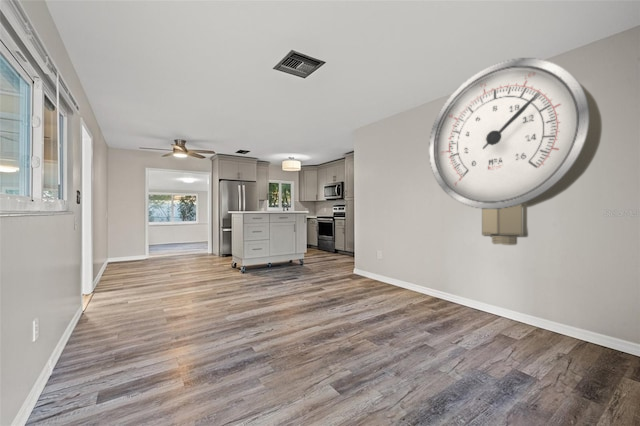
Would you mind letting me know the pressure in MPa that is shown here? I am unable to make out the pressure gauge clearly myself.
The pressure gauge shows 11 MPa
